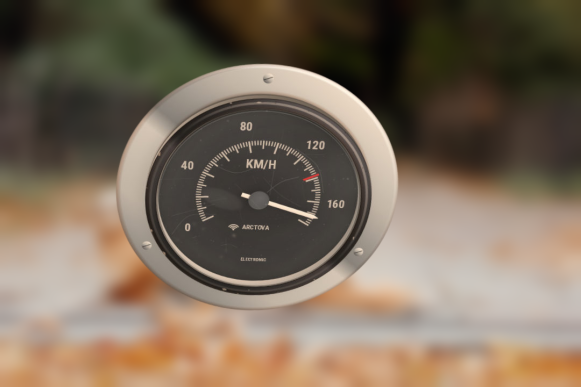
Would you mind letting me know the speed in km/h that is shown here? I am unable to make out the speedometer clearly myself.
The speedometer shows 170 km/h
